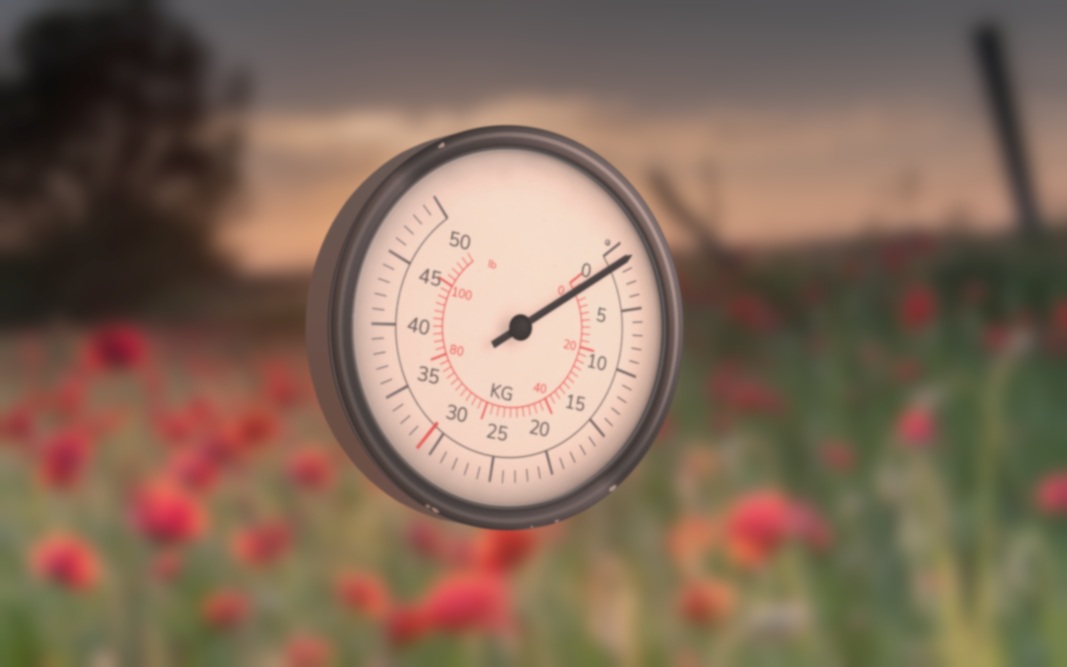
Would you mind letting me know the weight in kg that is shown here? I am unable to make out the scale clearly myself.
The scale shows 1 kg
